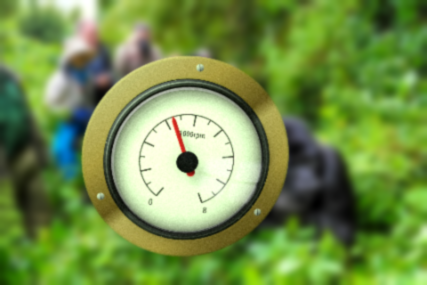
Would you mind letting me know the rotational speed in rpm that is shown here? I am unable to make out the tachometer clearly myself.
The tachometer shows 3250 rpm
